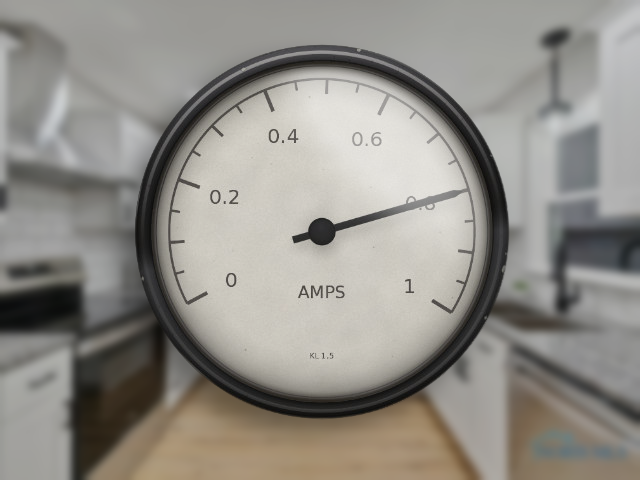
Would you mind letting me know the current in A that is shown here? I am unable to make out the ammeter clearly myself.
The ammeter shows 0.8 A
